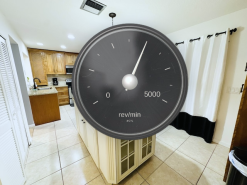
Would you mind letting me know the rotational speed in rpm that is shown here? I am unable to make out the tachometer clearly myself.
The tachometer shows 3000 rpm
